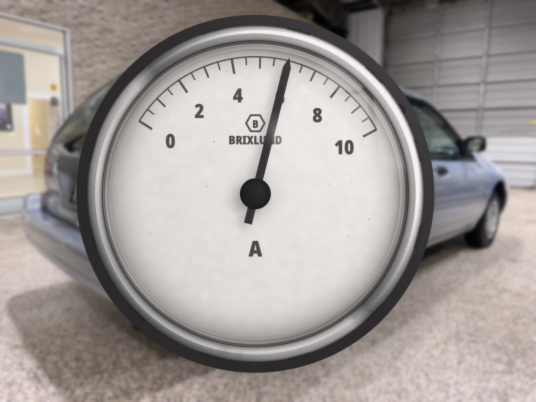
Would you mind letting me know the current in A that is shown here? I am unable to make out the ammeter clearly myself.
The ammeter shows 6 A
